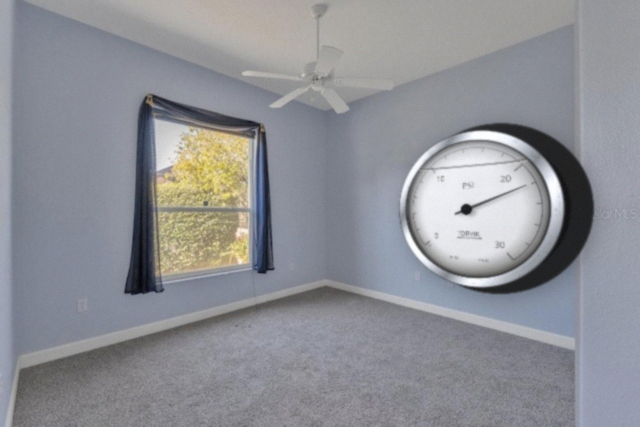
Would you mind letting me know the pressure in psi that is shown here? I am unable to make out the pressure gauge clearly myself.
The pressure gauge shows 22 psi
